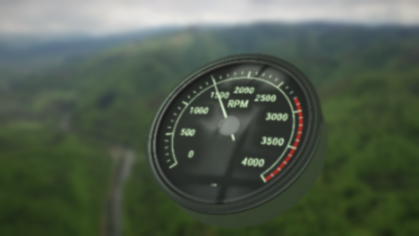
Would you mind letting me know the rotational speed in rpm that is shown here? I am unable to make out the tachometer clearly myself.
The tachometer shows 1500 rpm
